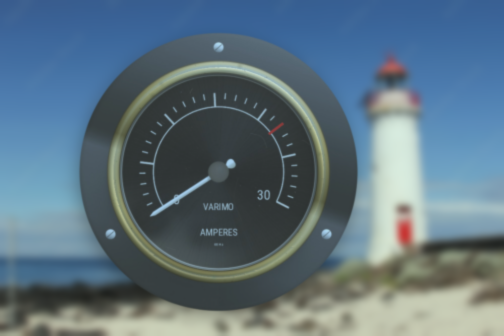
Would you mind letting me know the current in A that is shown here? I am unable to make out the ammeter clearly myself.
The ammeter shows 0 A
